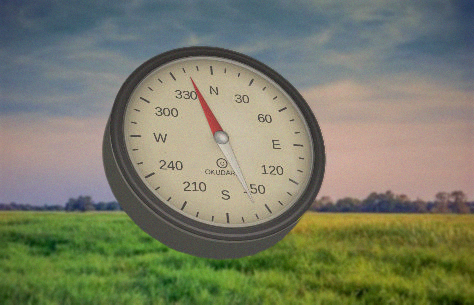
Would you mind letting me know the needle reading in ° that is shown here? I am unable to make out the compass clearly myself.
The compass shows 340 °
